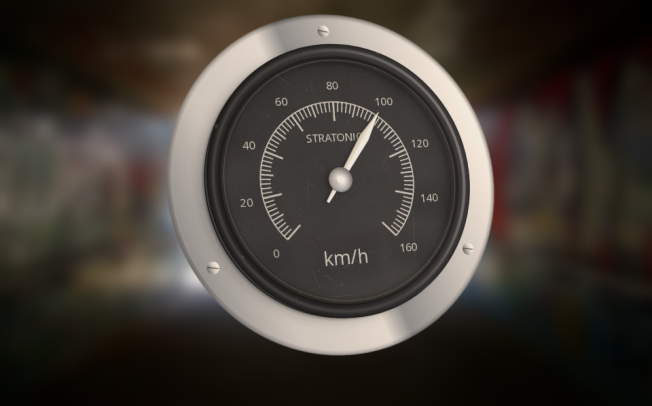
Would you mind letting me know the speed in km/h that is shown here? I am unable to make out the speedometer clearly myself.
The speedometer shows 100 km/h
